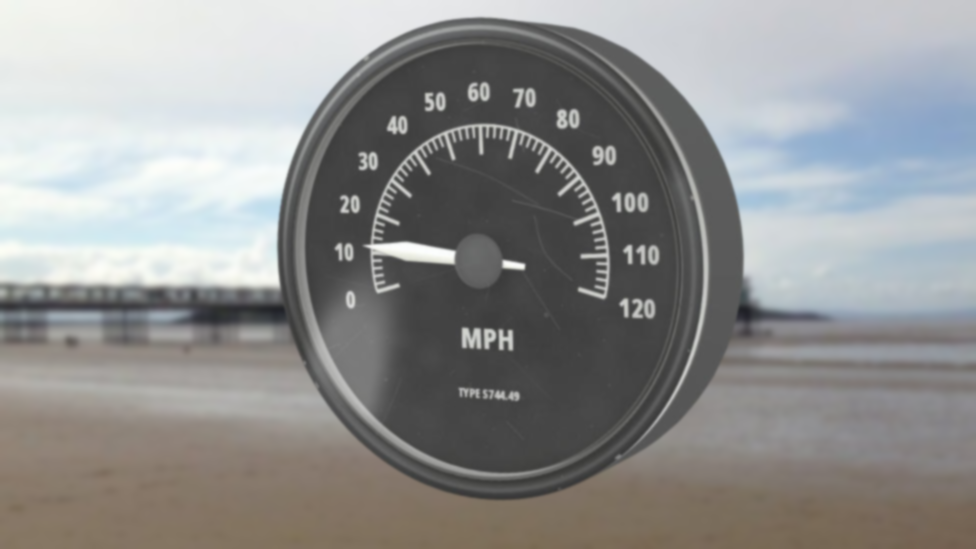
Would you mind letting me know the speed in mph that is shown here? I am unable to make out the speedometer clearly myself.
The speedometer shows 12 mph
